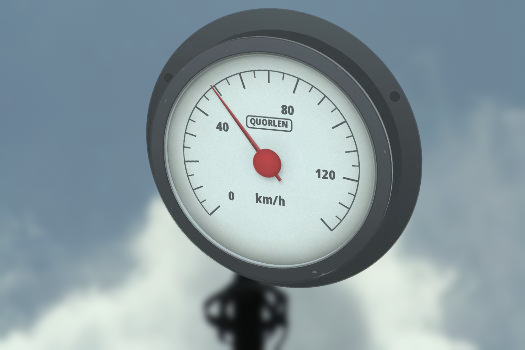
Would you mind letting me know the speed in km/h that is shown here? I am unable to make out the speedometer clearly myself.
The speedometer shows 50 km/h
